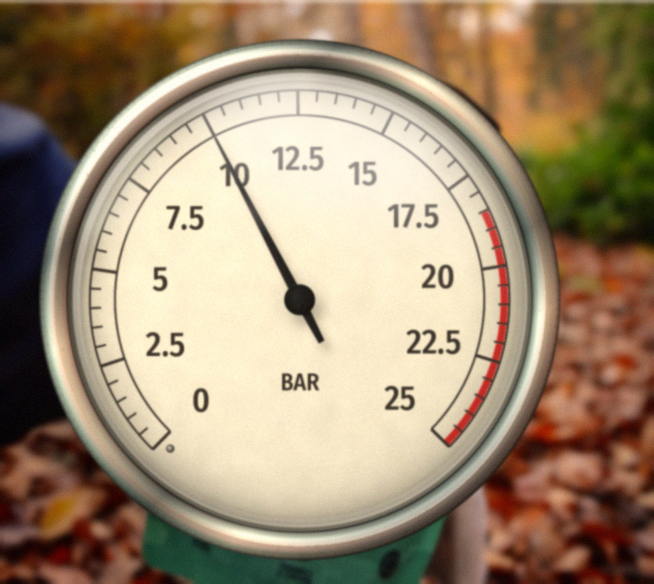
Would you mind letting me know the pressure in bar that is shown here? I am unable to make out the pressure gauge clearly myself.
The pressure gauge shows 10 bar
